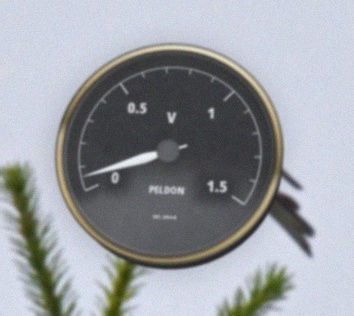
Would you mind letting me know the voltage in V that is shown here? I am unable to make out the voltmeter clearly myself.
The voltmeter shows 0.05 V
